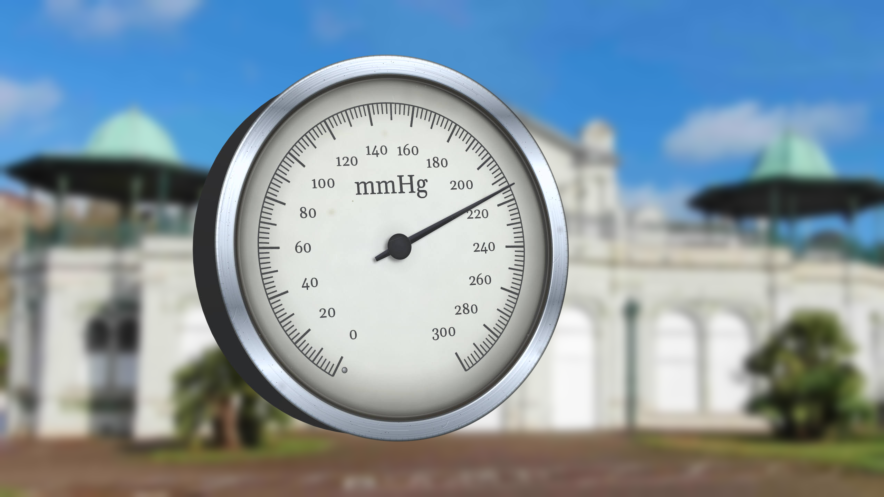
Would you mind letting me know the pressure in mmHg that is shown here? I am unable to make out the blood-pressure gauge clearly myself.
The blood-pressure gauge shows 214 mmHg
